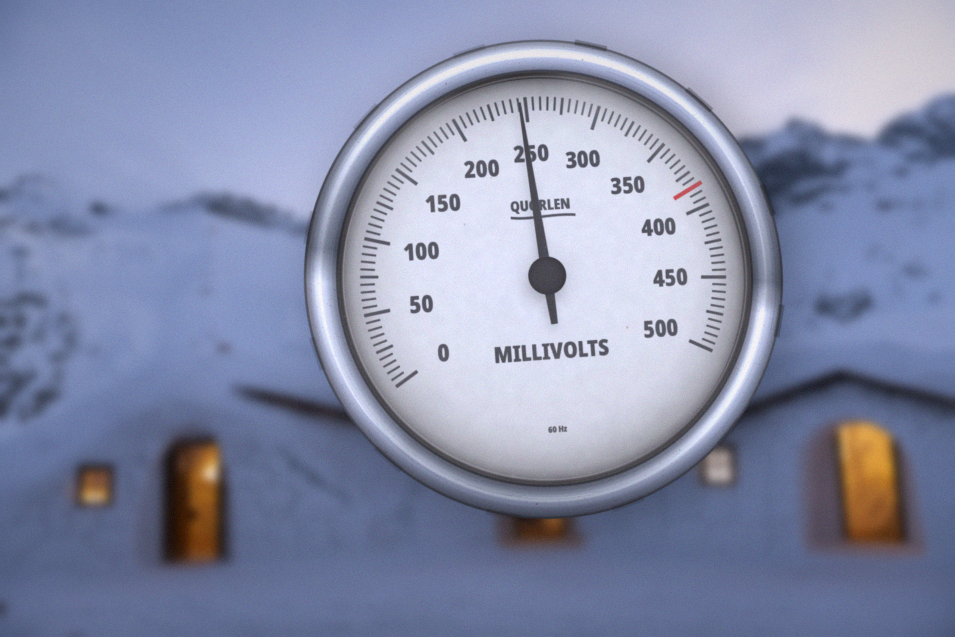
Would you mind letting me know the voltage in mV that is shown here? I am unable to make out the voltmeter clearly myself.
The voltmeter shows 245 mV
